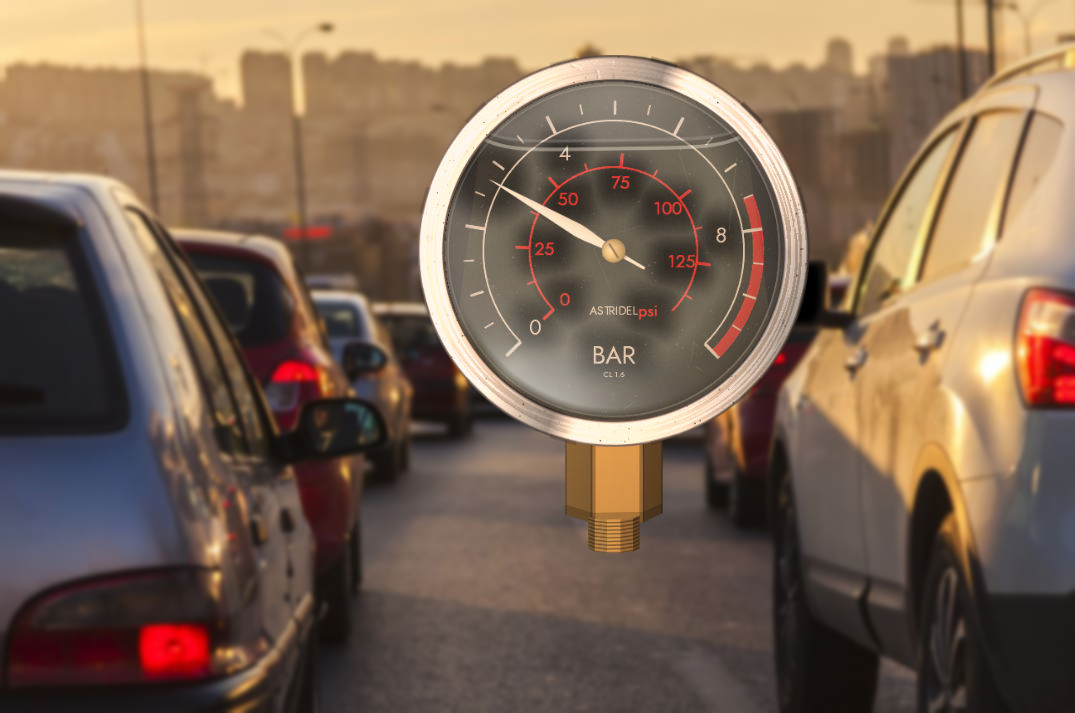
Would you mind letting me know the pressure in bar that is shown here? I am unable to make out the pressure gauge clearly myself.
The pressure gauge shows 2.75 bar
